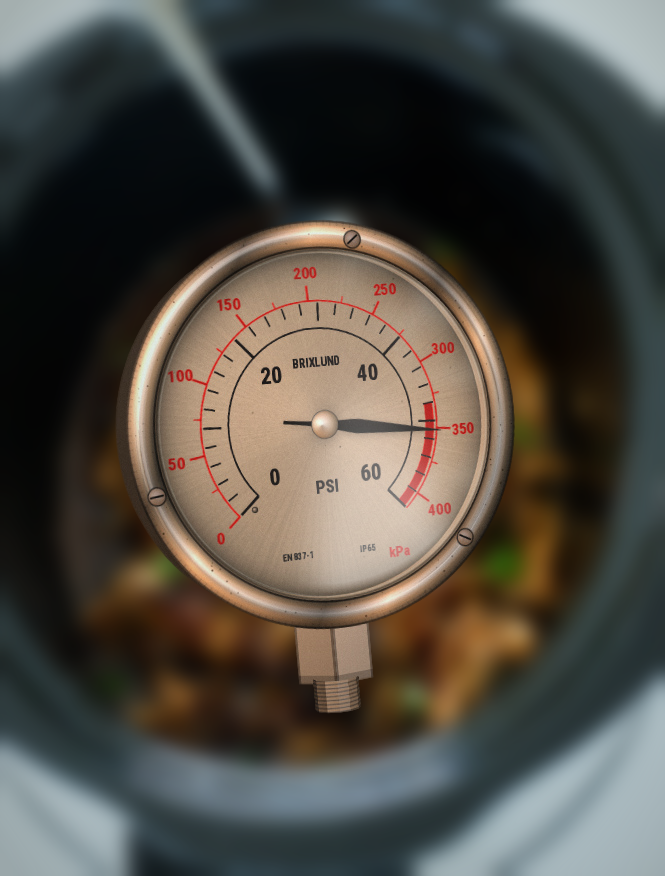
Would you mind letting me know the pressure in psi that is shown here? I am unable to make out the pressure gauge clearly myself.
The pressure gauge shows 51 psi
